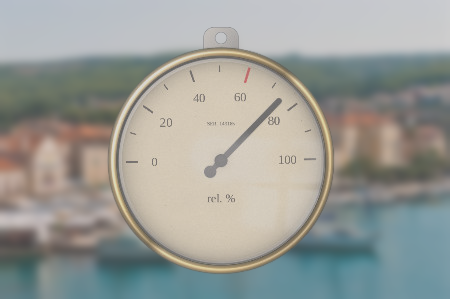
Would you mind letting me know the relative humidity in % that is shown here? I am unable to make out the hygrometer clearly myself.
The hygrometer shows 75 %
